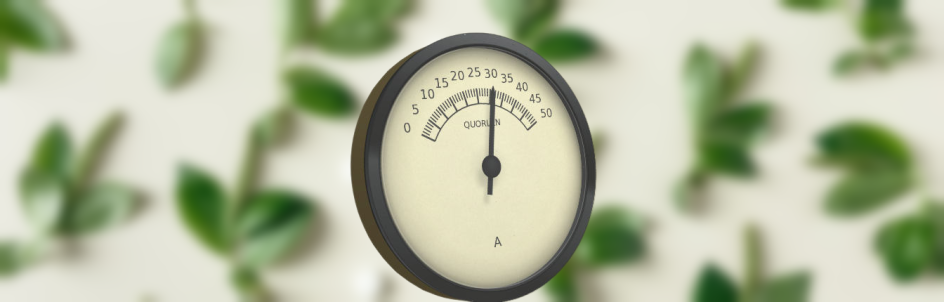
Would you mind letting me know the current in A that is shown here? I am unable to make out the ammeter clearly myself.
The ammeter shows 30 A
